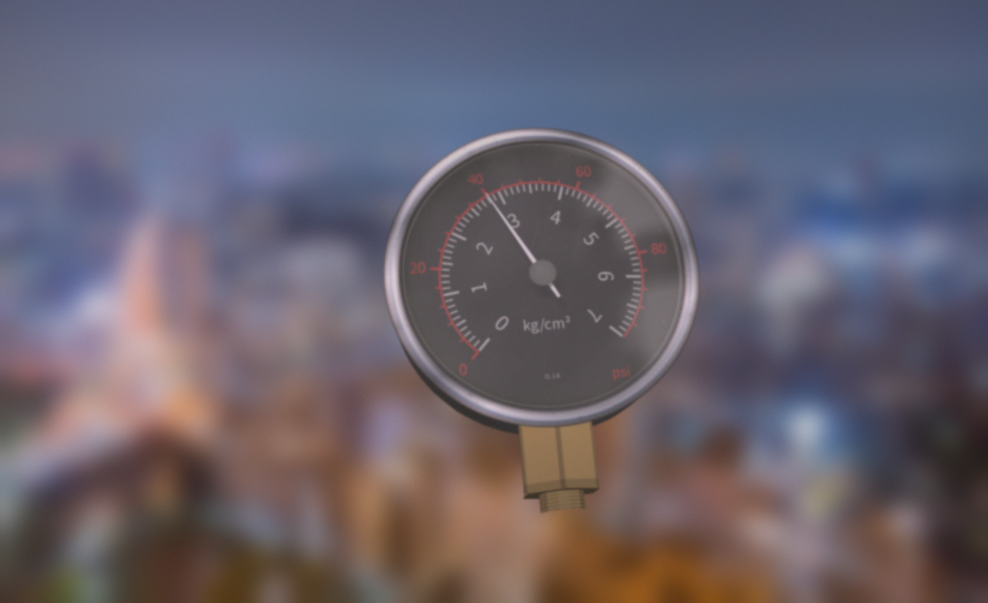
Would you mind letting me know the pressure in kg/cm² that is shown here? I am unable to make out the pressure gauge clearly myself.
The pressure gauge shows 2.8 kg/cm²
